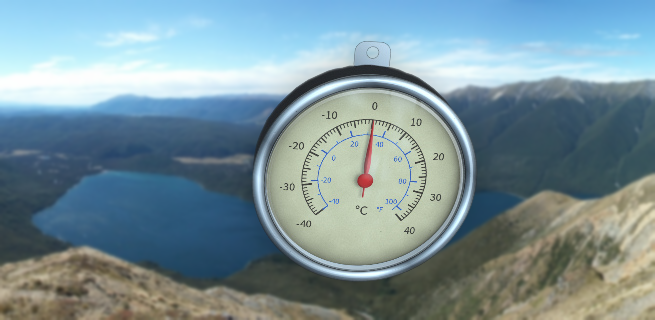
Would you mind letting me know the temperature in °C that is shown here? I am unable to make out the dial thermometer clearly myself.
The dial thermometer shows 0 °C
